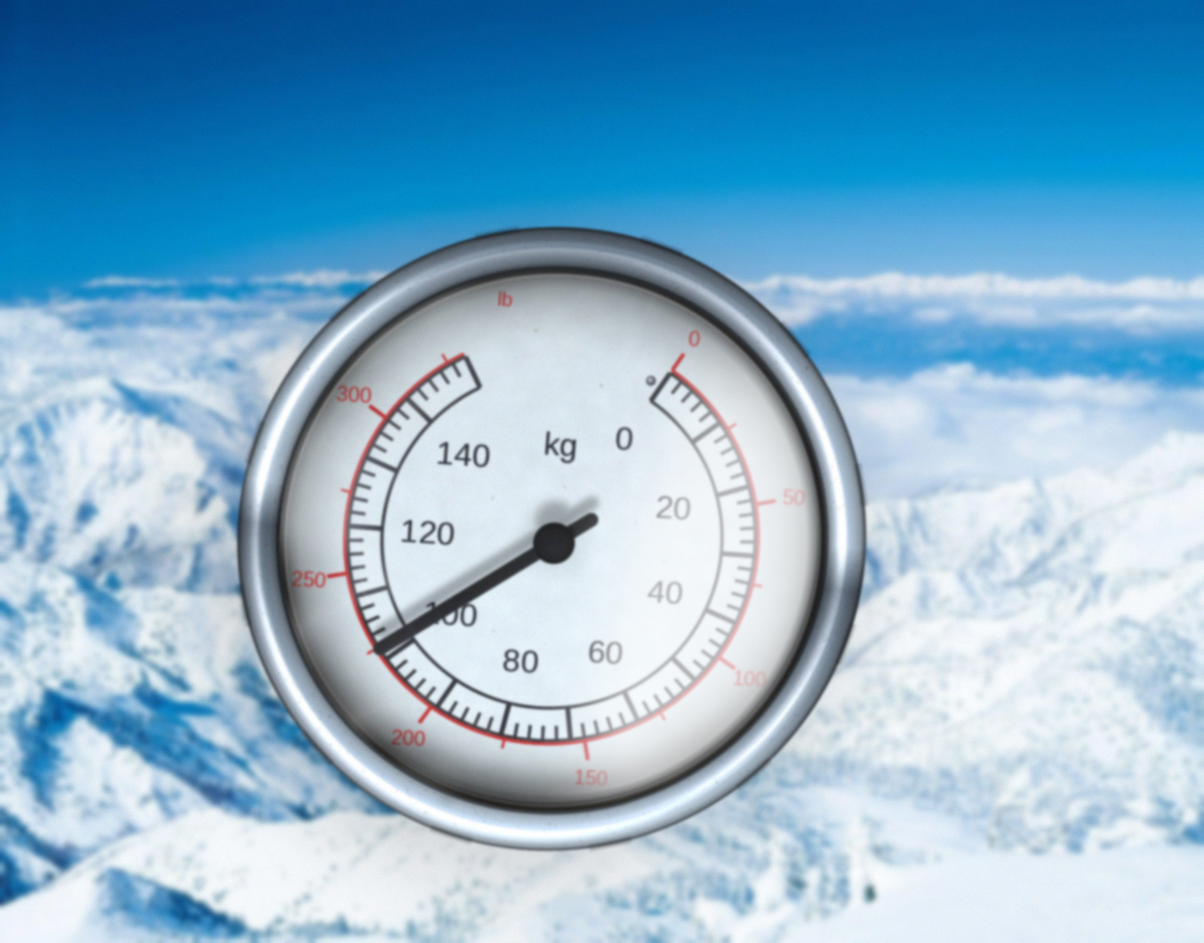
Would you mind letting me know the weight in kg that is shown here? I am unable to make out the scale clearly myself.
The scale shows 102 kg
